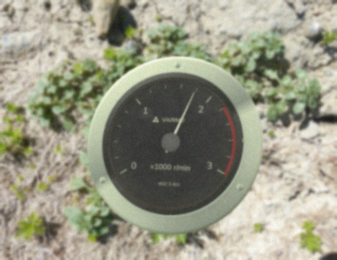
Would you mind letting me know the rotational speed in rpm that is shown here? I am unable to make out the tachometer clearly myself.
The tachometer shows 1800 rpm
